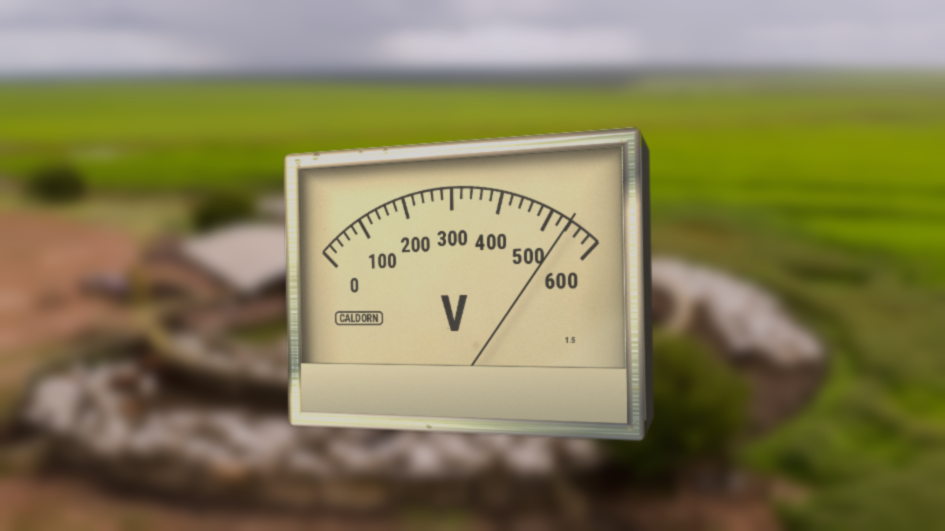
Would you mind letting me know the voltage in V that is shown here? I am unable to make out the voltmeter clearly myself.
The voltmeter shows 540 V
